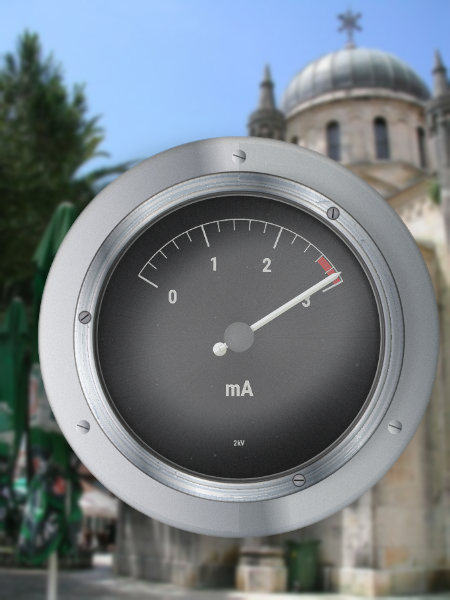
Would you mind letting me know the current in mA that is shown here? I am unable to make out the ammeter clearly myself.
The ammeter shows 2.9 mA
